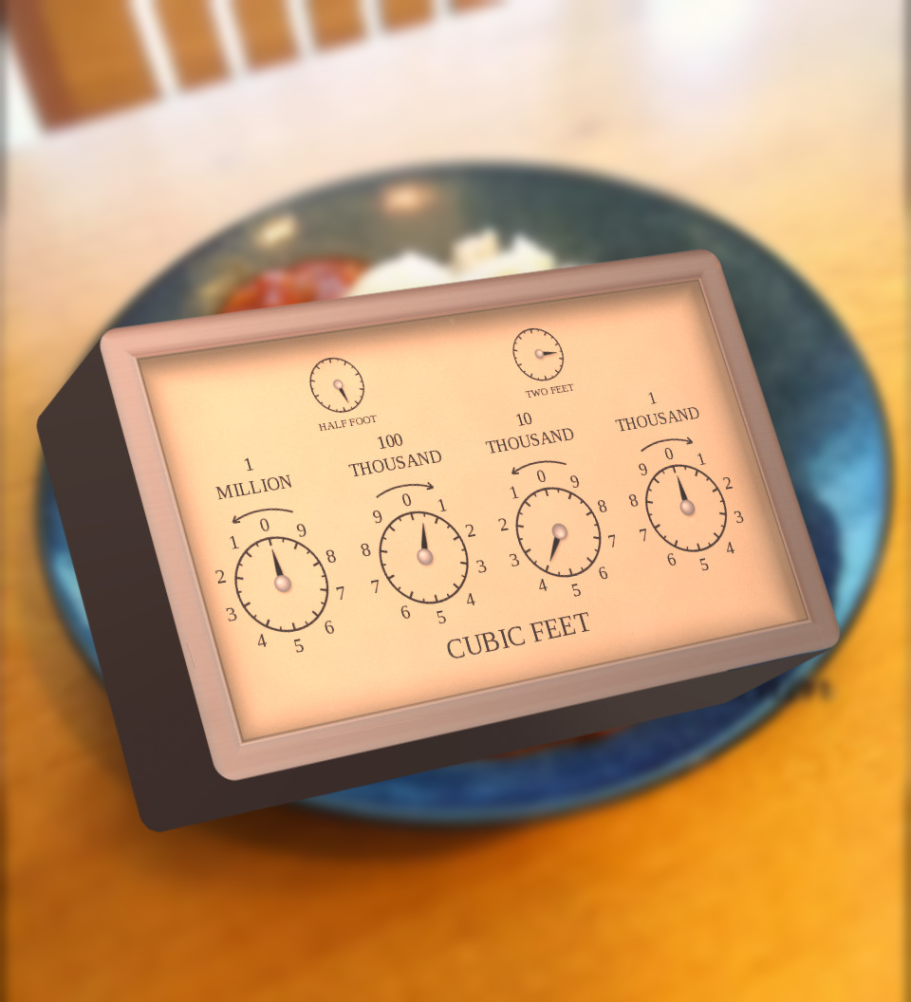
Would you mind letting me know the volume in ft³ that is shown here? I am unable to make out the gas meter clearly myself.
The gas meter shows 4000 ft³
